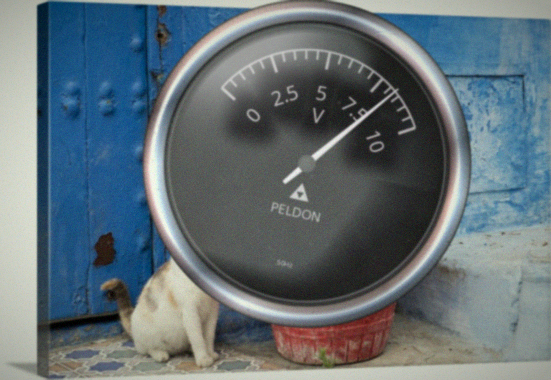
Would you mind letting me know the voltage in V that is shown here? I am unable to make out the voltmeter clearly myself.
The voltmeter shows 8.25 V
